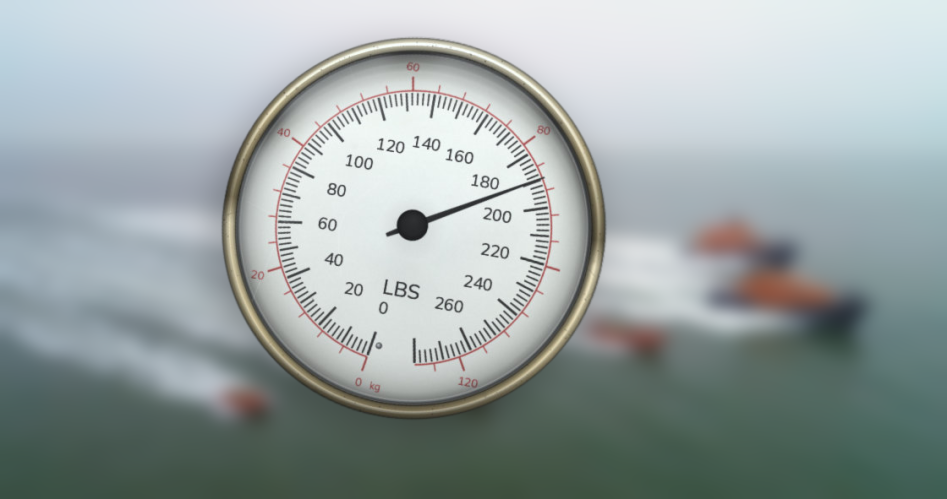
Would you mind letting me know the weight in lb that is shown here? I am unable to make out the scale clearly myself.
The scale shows 190 lb
